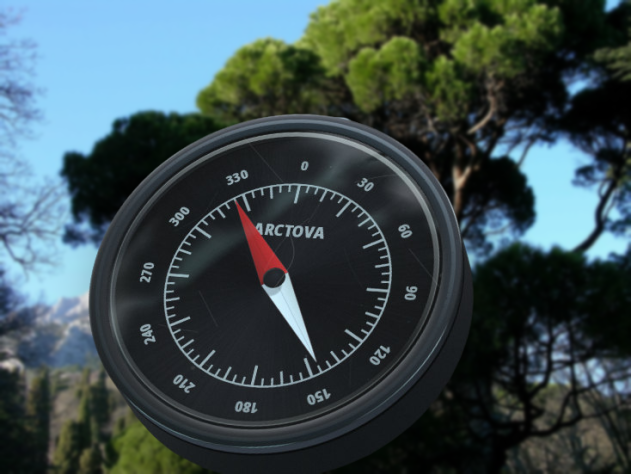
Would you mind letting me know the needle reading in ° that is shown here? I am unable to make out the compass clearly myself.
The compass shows 325 °
